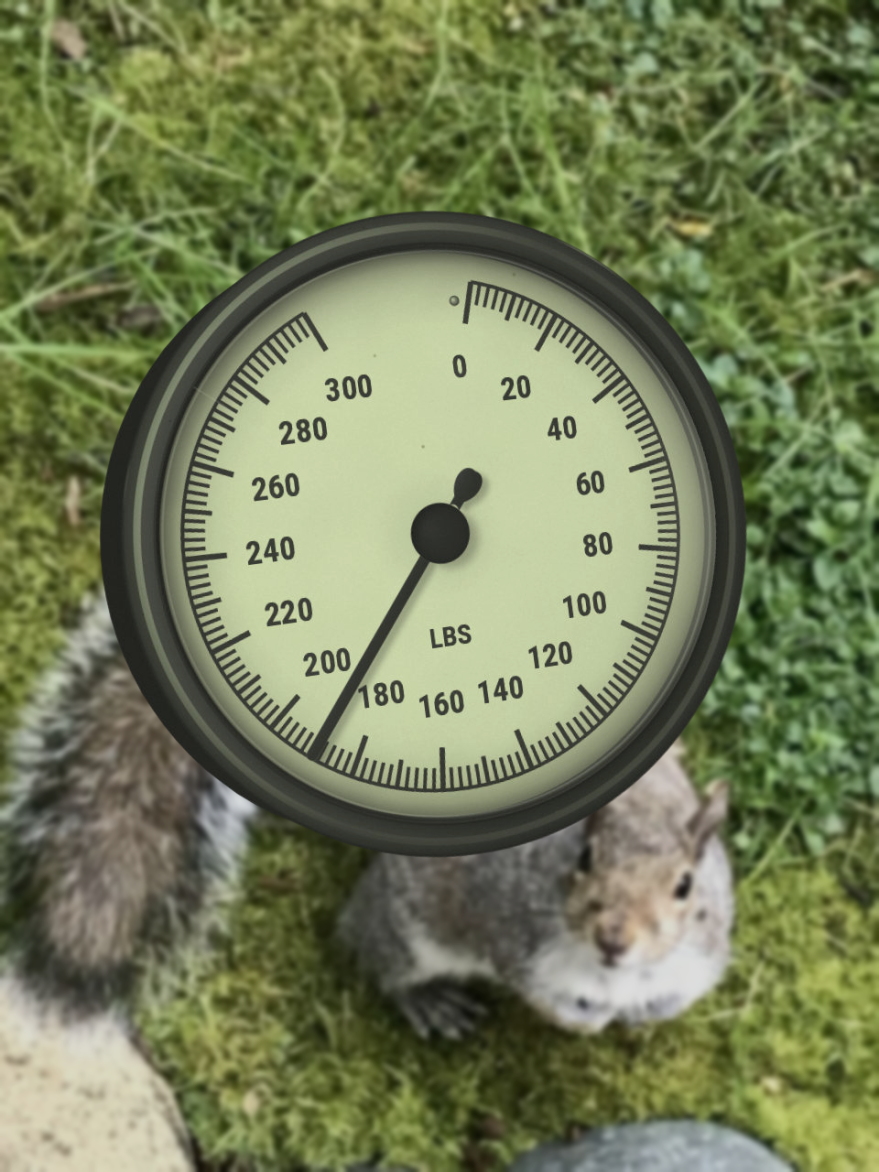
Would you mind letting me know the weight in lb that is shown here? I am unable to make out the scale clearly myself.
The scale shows 190 lb
